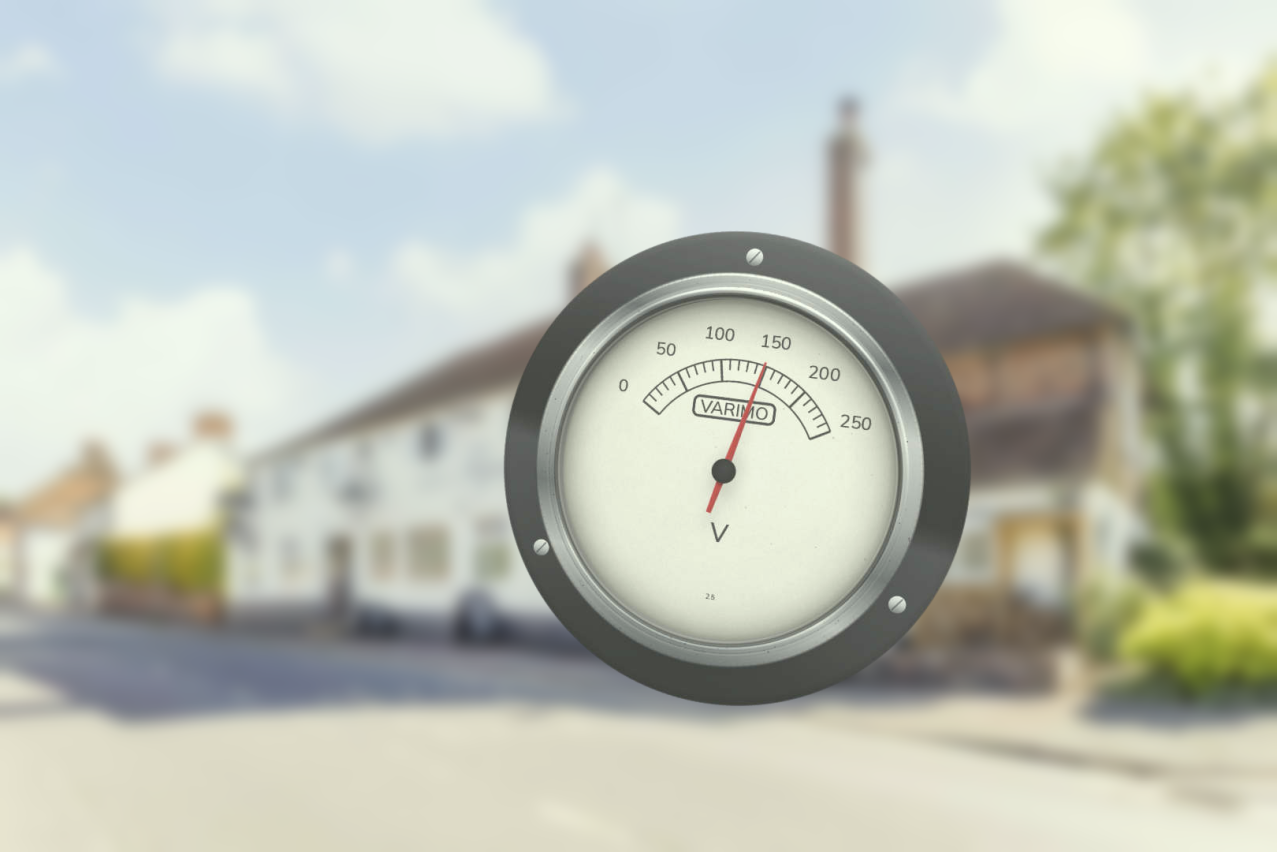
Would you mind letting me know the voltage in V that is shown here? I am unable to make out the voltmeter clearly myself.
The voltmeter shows 150 V
